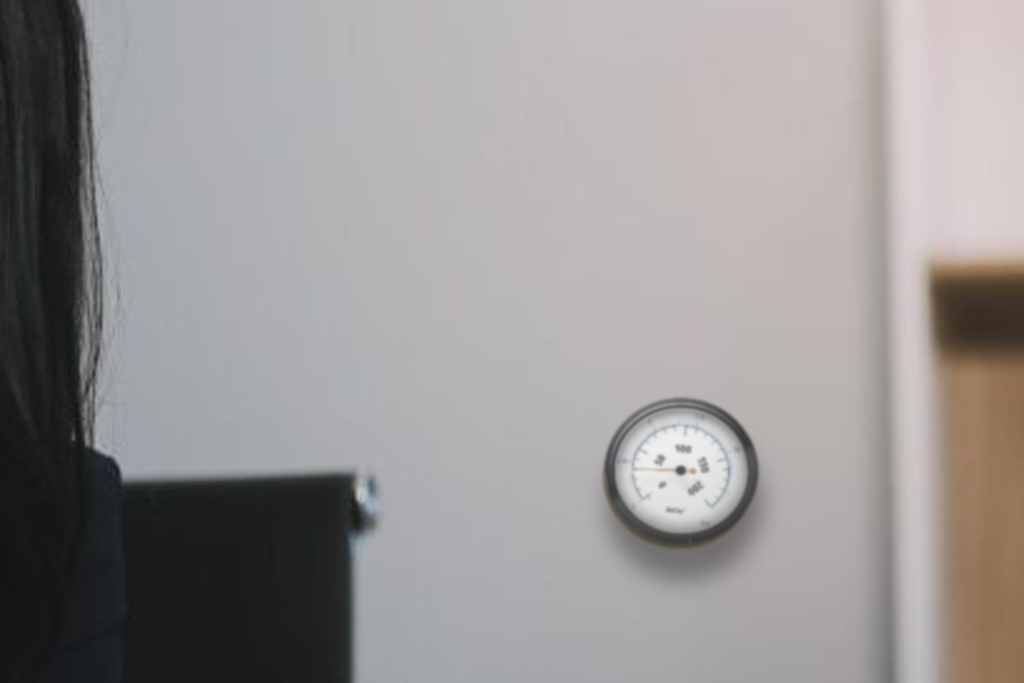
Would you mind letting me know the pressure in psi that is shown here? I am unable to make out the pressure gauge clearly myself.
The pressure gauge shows 30 psi
